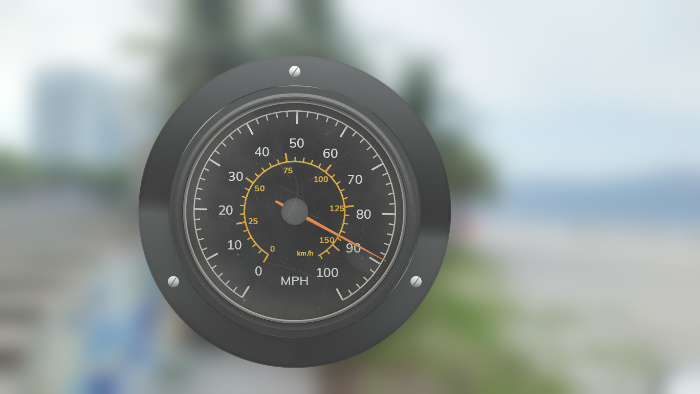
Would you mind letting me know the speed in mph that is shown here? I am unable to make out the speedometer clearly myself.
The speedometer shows 89 mph
